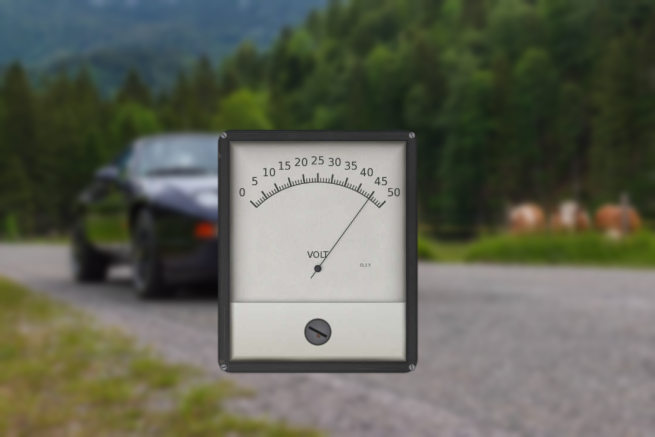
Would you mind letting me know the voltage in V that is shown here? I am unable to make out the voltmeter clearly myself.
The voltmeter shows 45 V
